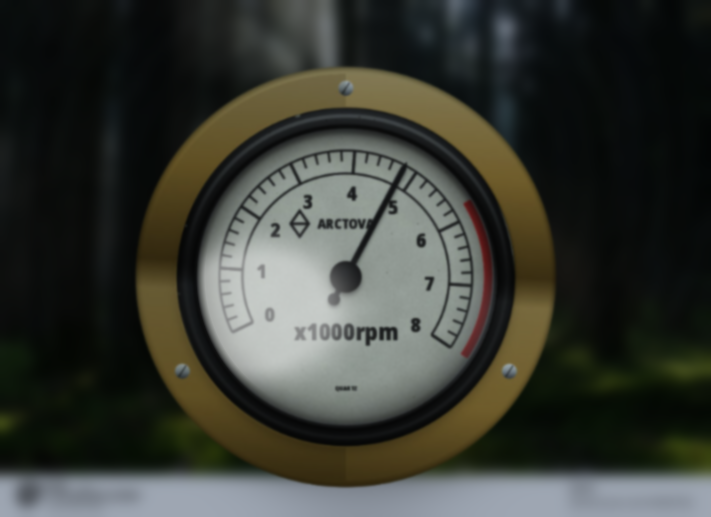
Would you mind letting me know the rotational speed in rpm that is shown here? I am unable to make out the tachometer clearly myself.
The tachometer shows 4800 rpm
